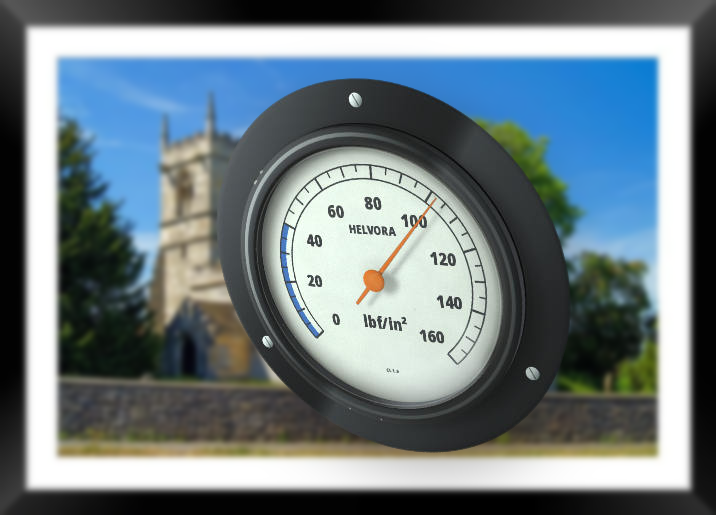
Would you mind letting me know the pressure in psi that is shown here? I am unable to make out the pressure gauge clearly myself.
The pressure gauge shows 102.5 psi
